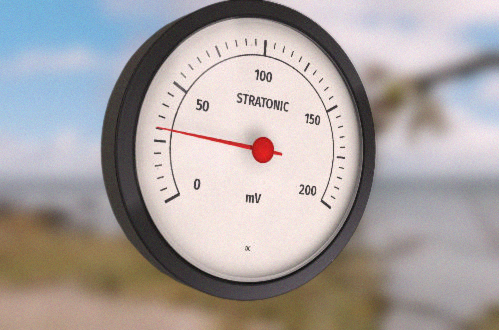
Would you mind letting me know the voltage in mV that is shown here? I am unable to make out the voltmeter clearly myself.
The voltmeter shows 30 mV
